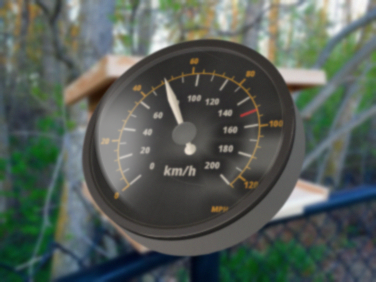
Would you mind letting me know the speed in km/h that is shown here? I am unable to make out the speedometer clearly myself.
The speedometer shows 80 km/h
